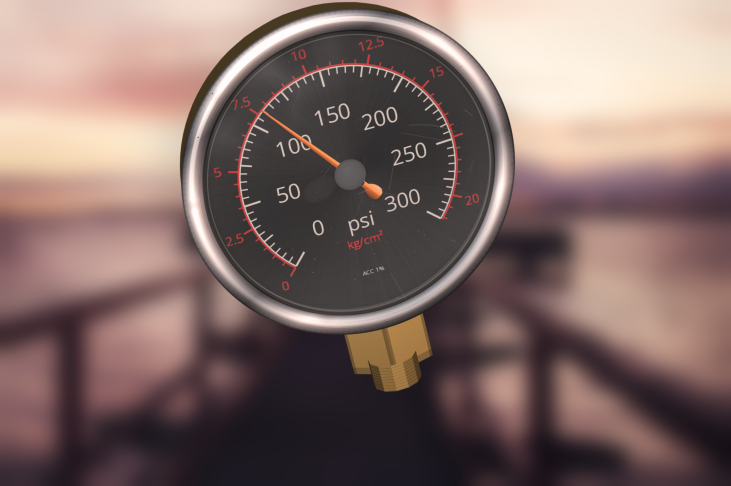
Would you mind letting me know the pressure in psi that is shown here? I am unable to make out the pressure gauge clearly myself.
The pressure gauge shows 110 psi
